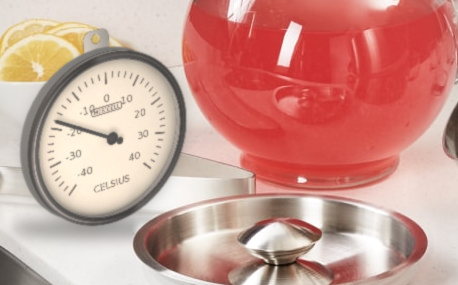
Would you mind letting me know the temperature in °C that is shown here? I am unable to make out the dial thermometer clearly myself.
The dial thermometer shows -18 °C
